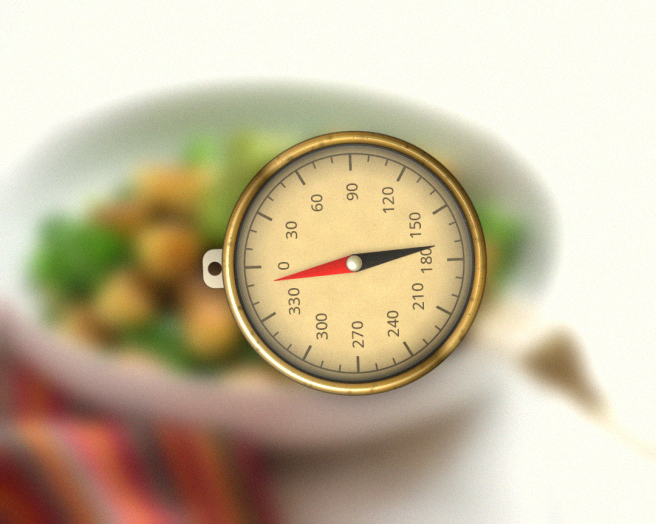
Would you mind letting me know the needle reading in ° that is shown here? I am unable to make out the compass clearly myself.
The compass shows 350 °
